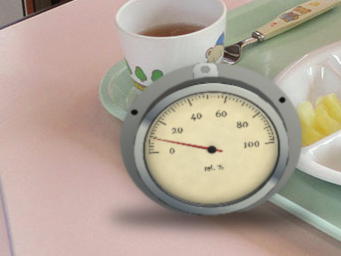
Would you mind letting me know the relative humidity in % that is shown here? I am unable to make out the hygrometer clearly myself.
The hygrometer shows 10 %
